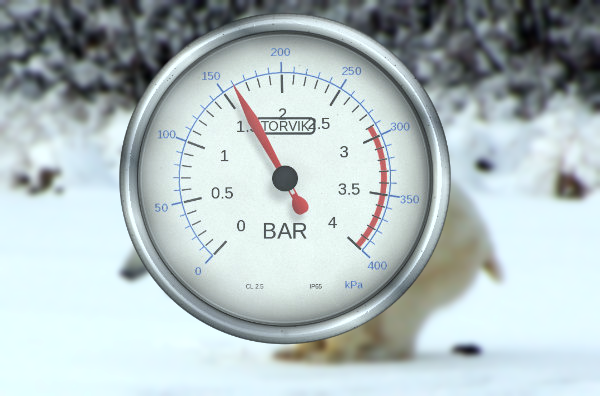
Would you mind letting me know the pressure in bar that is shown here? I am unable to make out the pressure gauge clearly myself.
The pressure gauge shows 1.6 bar
